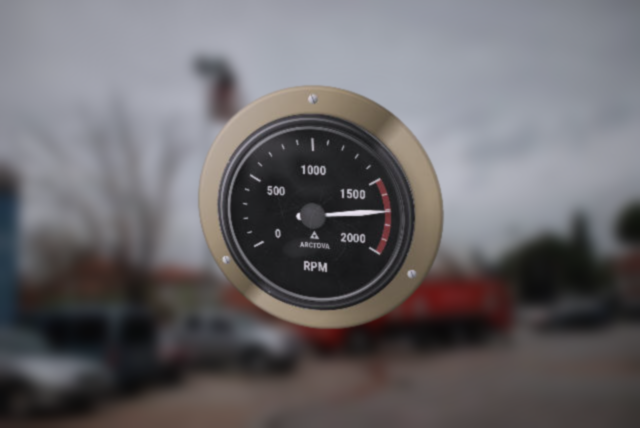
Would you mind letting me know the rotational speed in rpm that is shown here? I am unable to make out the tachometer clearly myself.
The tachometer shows 1700 rpm
